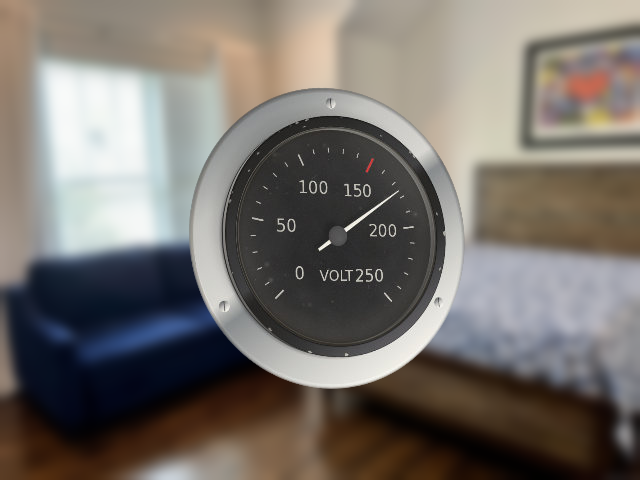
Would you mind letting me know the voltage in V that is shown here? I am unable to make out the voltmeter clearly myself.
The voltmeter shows 175 V
